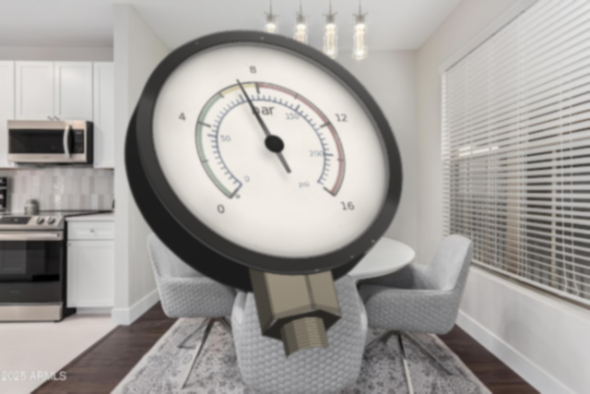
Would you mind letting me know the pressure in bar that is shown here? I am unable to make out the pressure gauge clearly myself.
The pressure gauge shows 7 bar
